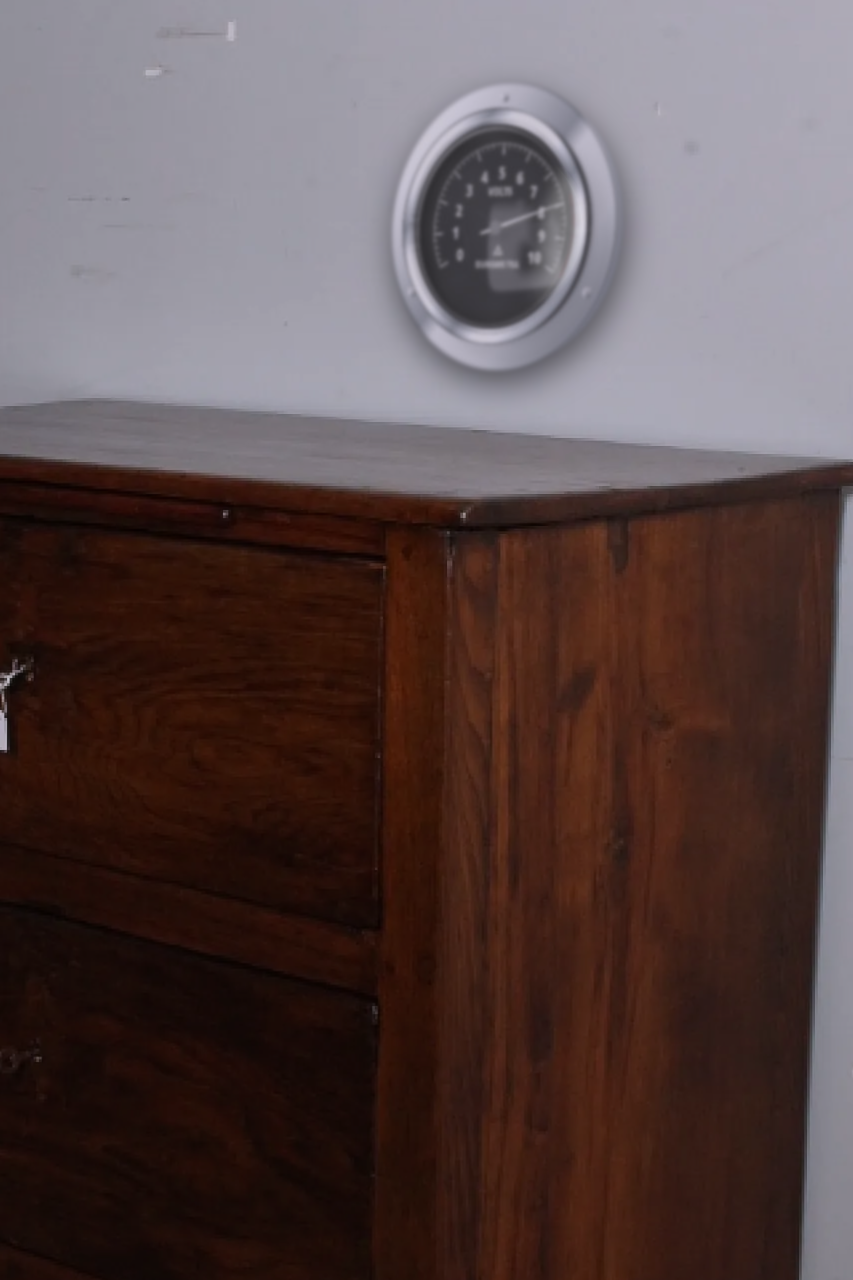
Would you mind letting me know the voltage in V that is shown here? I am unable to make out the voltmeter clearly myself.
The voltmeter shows 8 V
